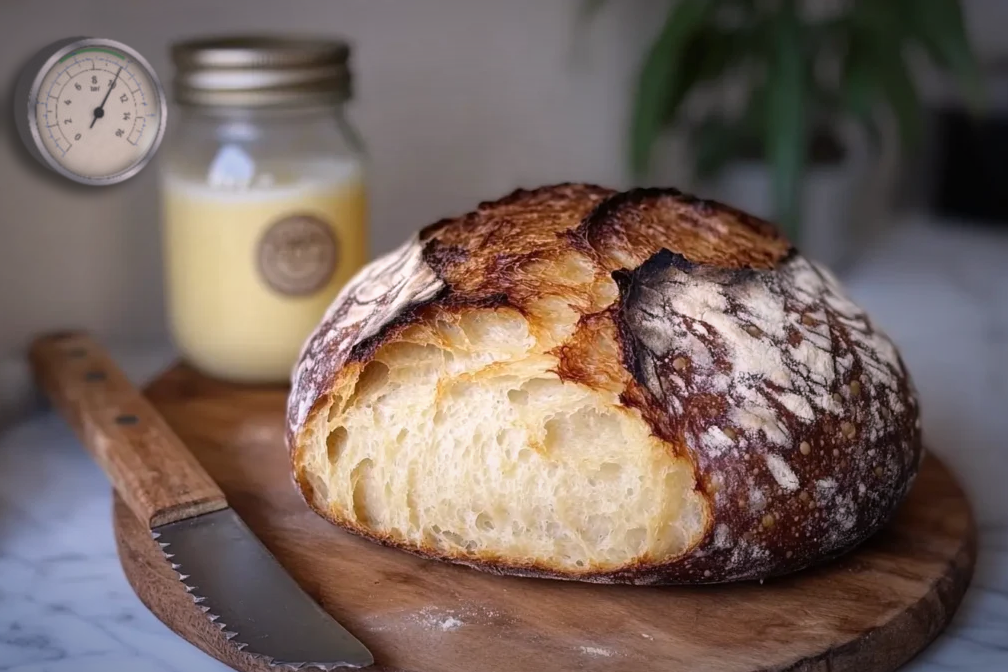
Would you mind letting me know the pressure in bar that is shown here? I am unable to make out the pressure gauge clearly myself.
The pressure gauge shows 10 bar
